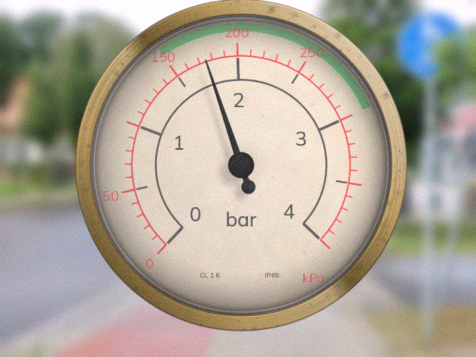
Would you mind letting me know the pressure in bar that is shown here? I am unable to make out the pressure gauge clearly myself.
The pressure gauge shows 1.75 bar
